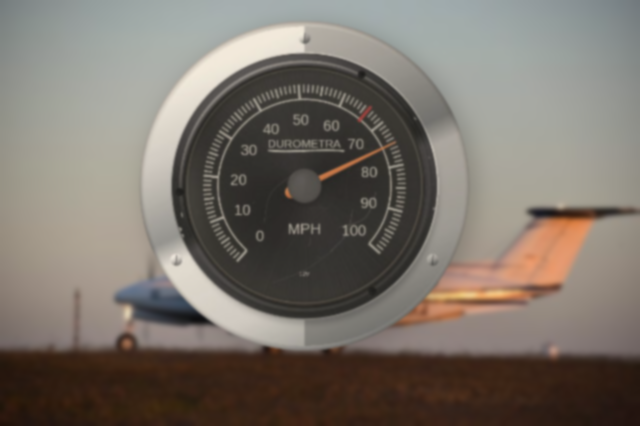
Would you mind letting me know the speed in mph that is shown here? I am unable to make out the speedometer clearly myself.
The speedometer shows 75 mph
